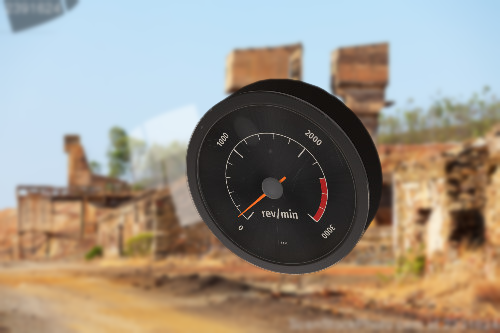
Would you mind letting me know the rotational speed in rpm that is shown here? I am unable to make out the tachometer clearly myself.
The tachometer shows 100 rpm
